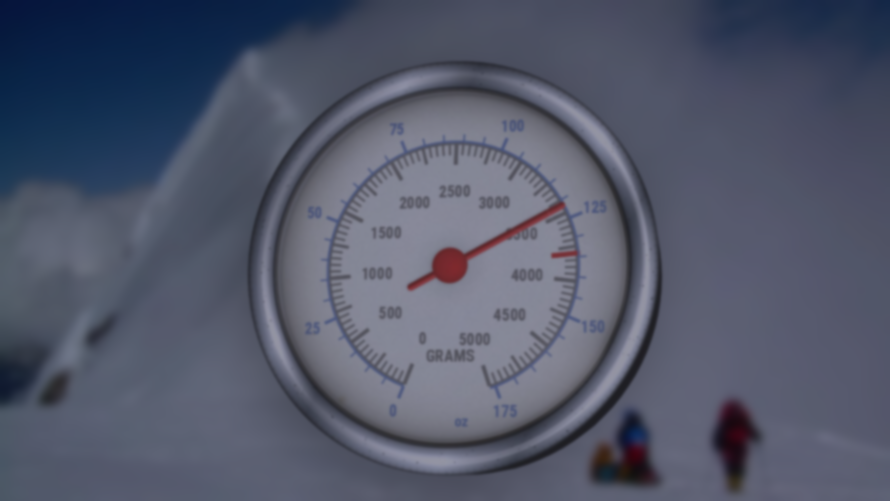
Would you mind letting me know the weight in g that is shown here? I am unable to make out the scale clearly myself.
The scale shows 3450 g
